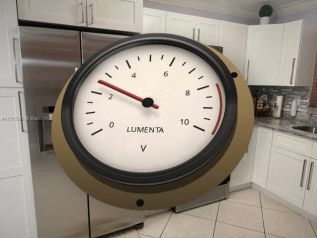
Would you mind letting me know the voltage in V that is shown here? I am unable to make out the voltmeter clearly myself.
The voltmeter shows 2.5 V
